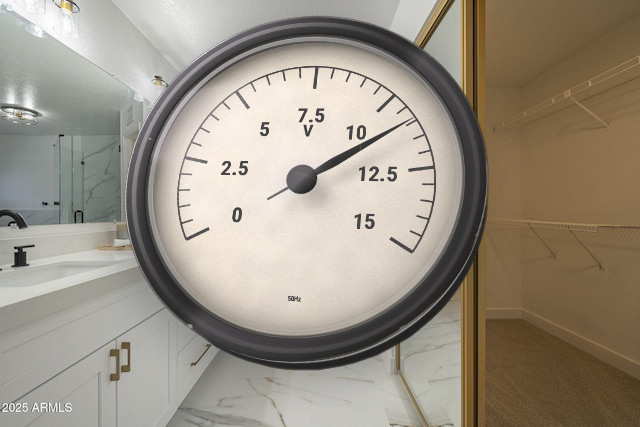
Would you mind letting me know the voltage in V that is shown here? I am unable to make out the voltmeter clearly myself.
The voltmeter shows 11 V
